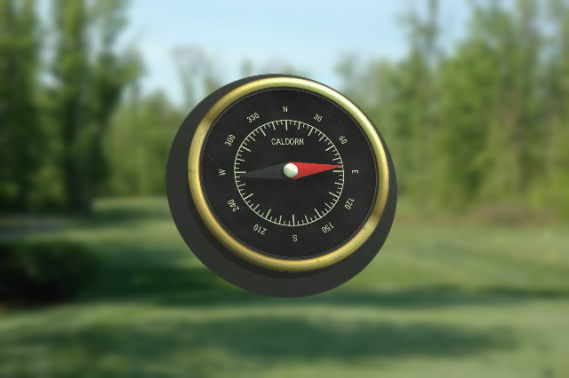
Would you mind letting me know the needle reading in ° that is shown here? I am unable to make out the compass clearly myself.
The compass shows 85 °
